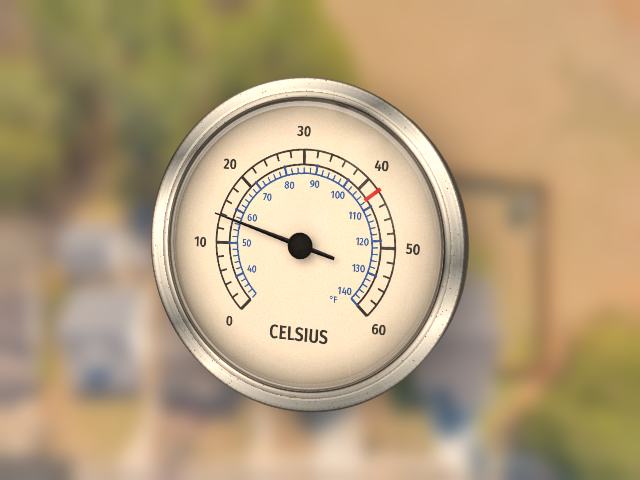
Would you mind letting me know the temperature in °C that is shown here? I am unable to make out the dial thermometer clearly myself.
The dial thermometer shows 14 °C
